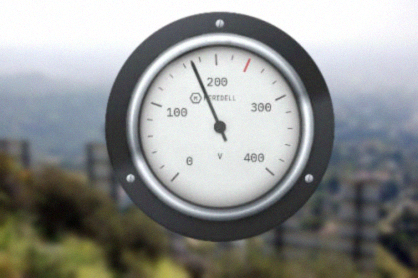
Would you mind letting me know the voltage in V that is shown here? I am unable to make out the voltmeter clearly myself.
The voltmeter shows 170 V
